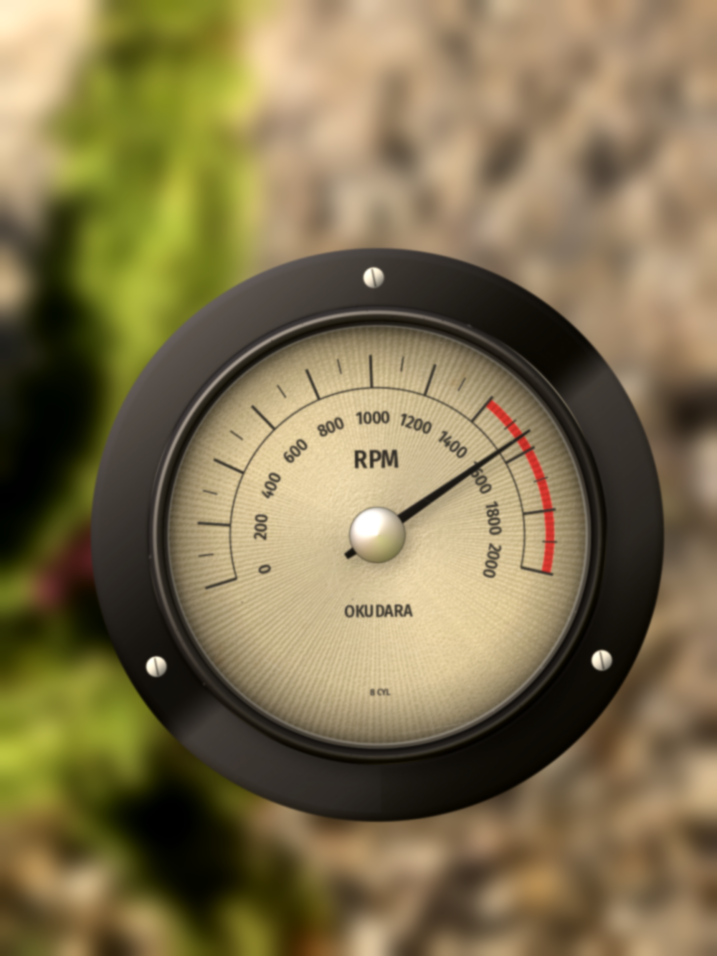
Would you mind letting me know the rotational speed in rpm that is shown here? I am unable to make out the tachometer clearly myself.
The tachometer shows 1550 rpm
